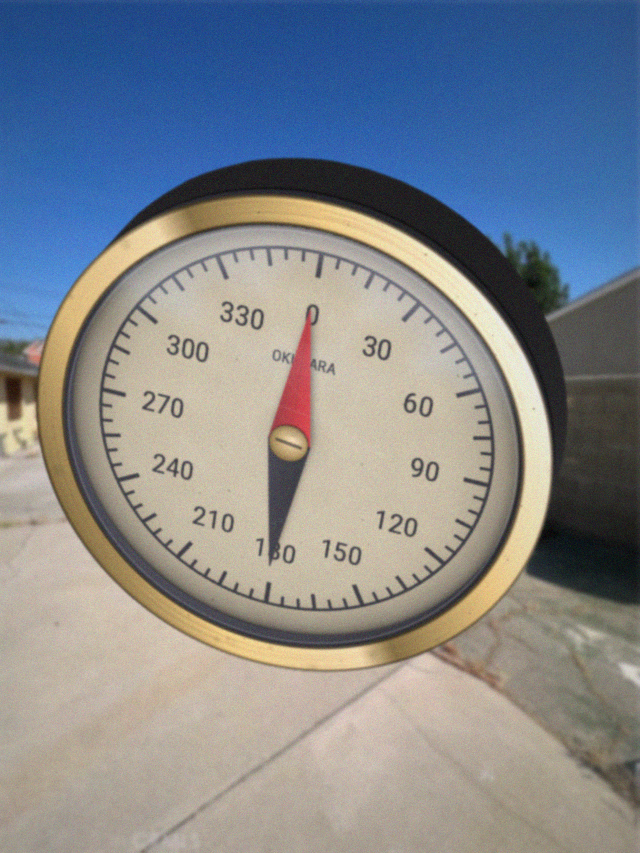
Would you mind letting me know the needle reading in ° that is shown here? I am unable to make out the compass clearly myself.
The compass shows 0 °
